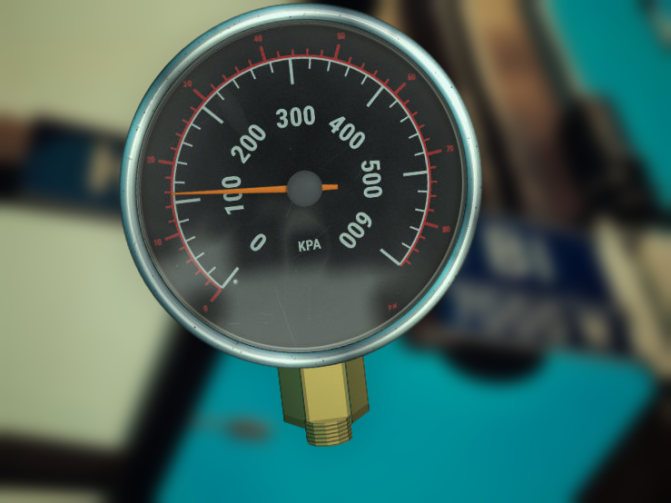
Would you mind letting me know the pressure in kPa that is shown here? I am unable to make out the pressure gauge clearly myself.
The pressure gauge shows 110 kPa
